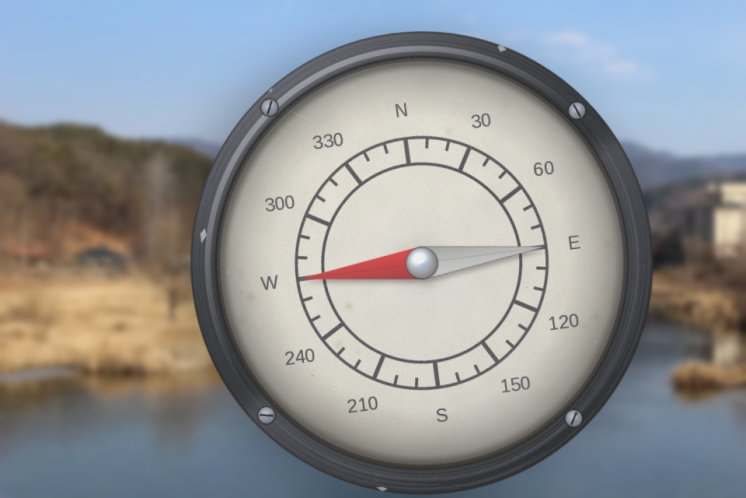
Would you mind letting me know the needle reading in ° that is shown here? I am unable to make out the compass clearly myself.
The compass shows 270 °
